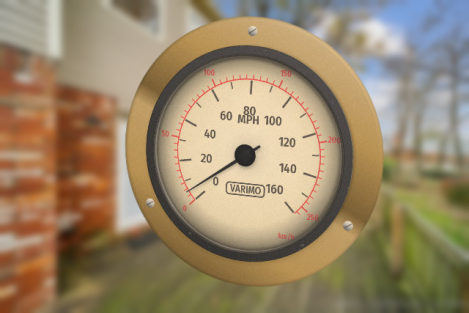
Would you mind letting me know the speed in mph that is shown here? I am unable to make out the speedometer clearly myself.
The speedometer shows 5 mph
